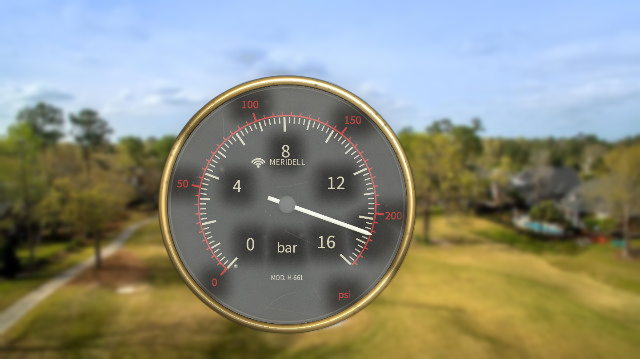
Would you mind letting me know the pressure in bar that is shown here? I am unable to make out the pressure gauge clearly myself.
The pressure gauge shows 14.6 bar
